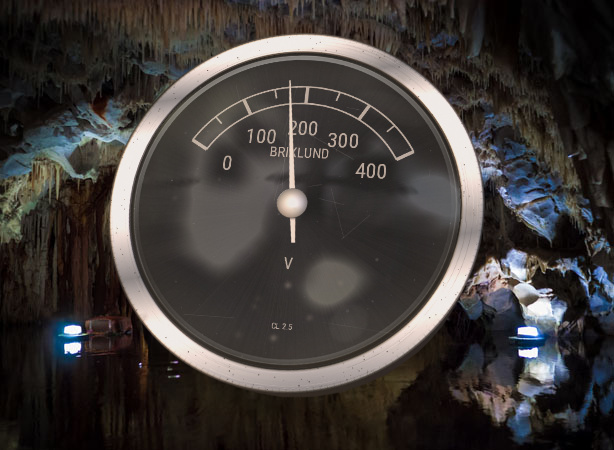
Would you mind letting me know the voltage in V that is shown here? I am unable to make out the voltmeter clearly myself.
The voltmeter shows 175 V
